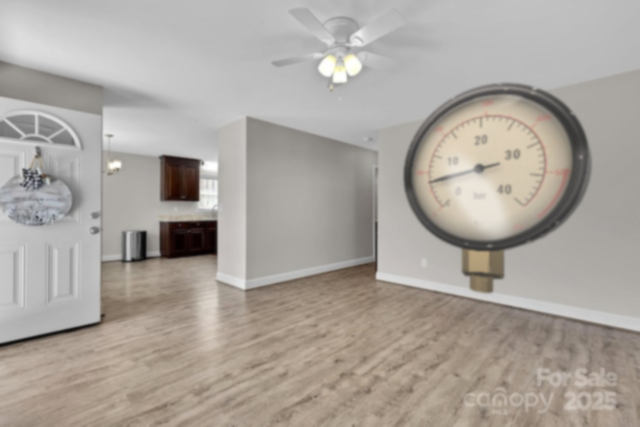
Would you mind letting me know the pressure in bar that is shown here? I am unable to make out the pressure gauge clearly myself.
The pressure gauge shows 5 bar
